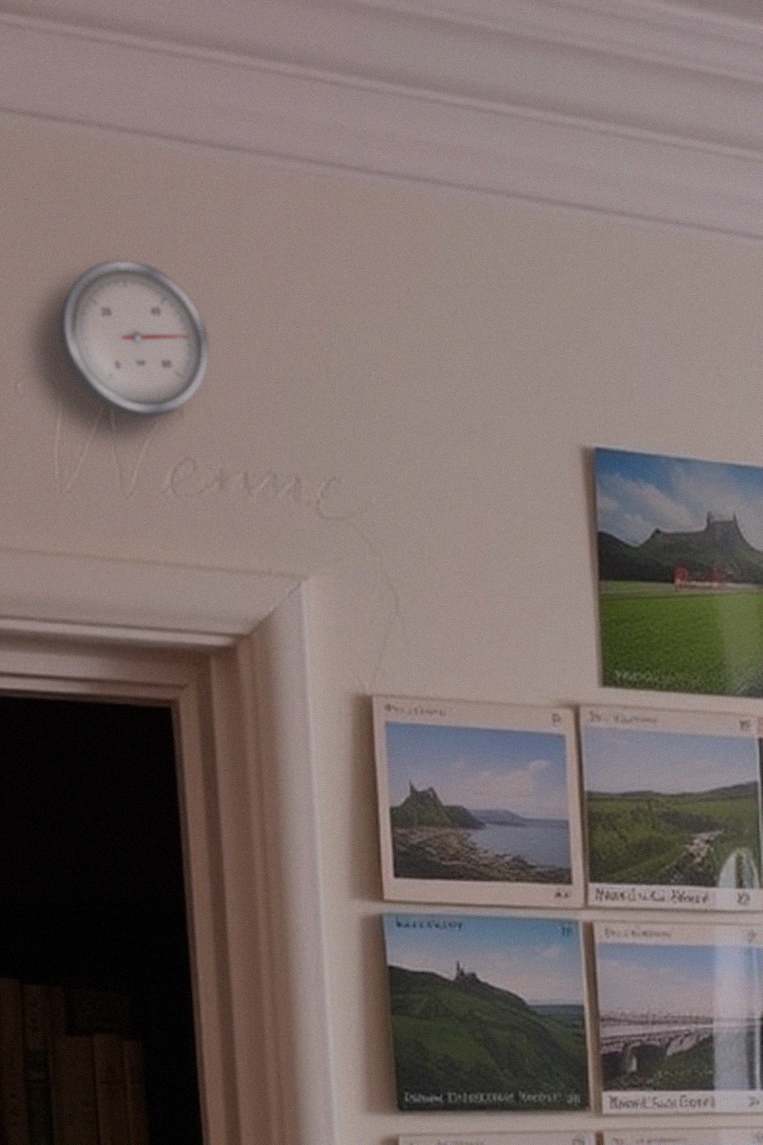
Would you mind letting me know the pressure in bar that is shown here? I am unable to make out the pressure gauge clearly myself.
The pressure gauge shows 50 bar
